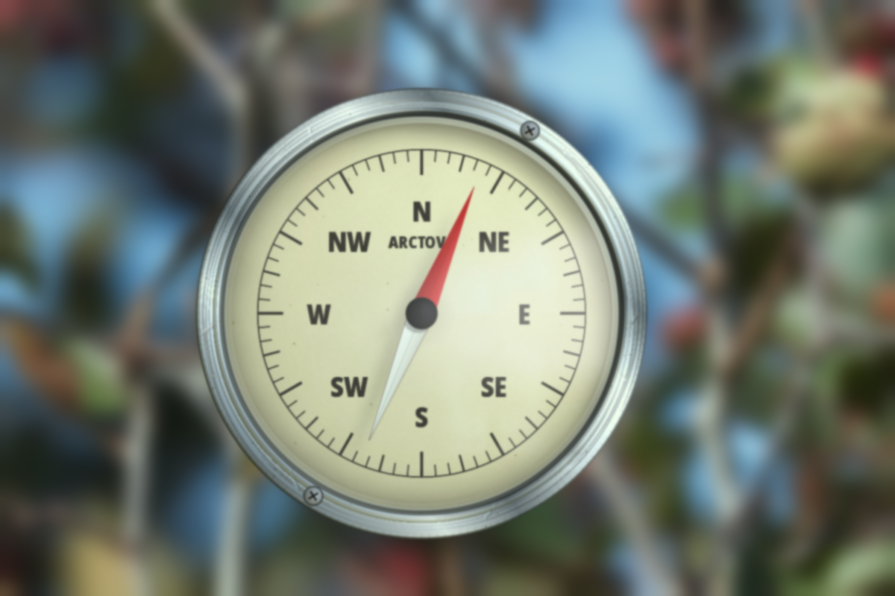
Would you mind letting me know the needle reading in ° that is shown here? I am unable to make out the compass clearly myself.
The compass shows 22.5 °
